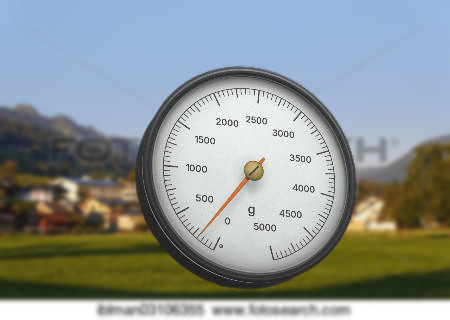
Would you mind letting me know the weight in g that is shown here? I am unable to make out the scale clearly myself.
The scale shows 200 g
